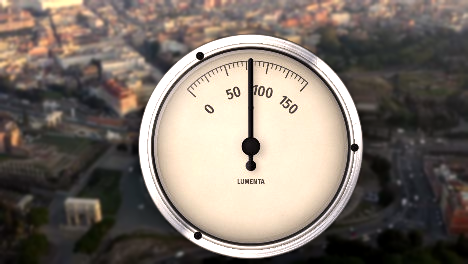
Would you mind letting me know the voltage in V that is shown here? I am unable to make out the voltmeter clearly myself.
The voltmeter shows 80 V
